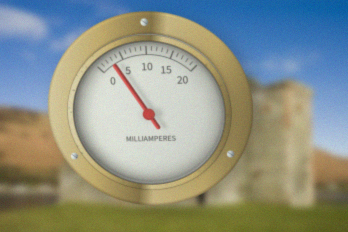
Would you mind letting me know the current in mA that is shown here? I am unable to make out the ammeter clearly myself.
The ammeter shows 3 mA
